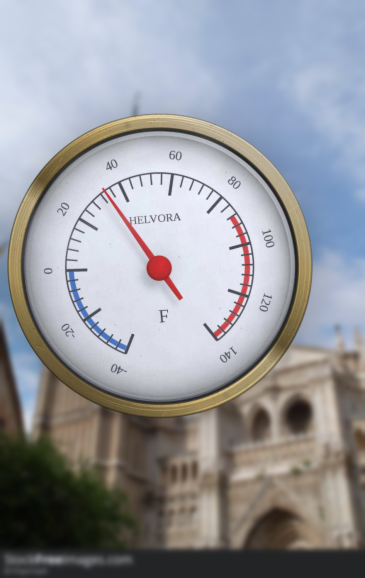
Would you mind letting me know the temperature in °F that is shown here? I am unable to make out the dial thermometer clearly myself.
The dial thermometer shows 34 °F
